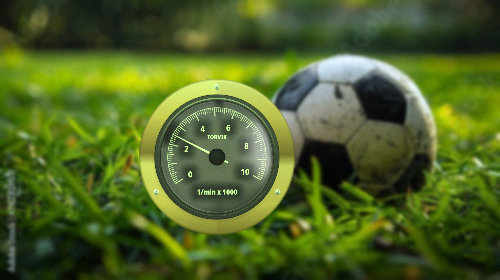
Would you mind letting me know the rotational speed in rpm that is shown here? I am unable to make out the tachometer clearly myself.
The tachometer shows 2500 rpm
